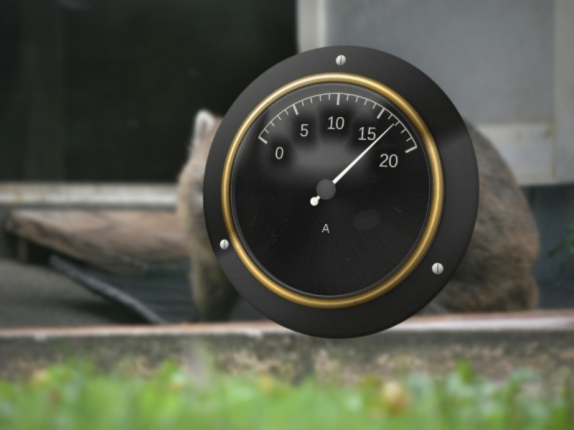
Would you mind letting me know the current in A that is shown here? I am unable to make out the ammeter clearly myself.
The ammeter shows 17 A
